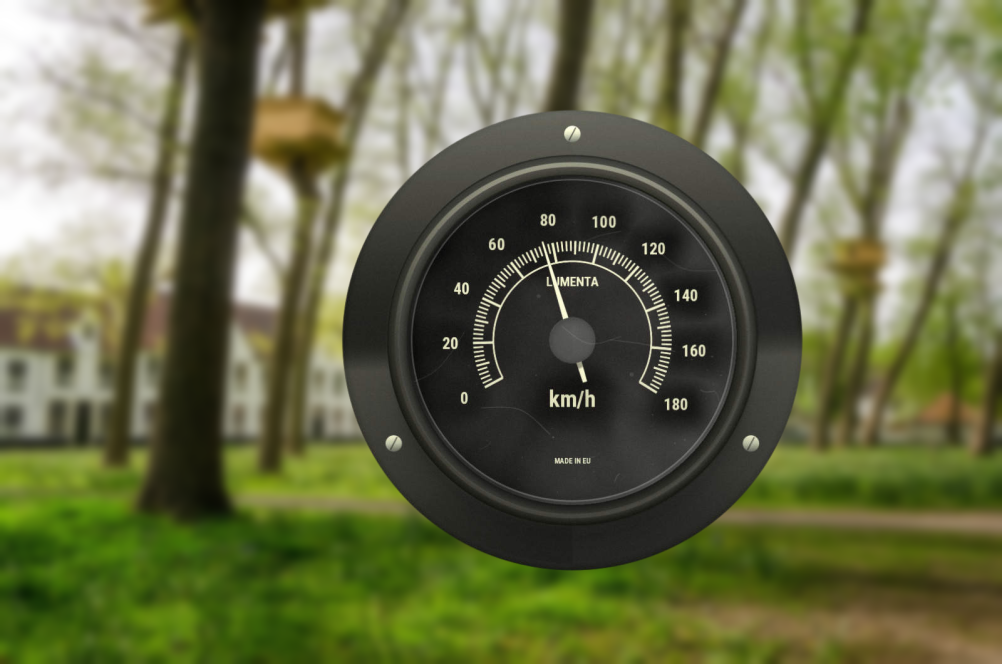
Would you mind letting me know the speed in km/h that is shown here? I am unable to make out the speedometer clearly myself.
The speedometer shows 76 km/h
